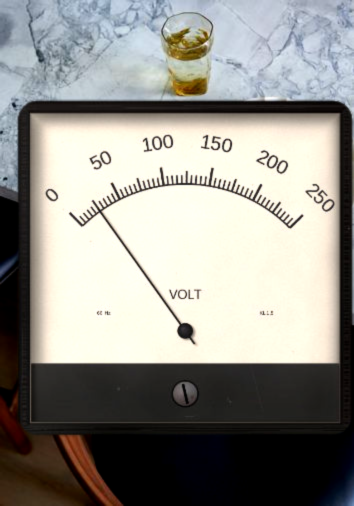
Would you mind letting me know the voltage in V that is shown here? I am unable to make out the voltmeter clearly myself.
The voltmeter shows 25 V
